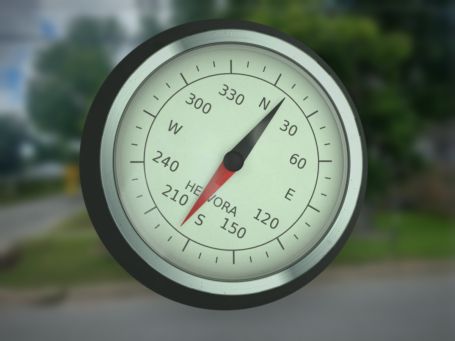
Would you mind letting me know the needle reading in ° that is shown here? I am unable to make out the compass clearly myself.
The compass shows 190 °
